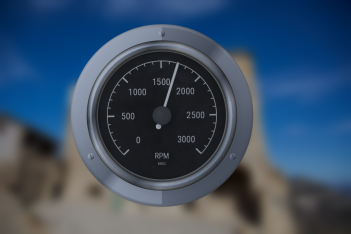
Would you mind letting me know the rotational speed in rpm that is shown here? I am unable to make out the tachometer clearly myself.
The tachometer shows 1700 rpm
